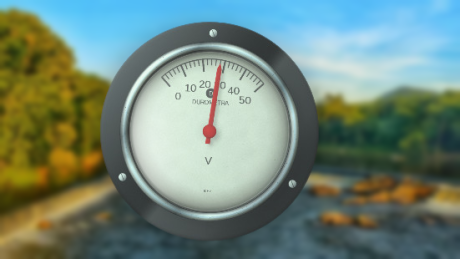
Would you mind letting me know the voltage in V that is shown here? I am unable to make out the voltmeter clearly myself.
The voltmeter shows 28 V
